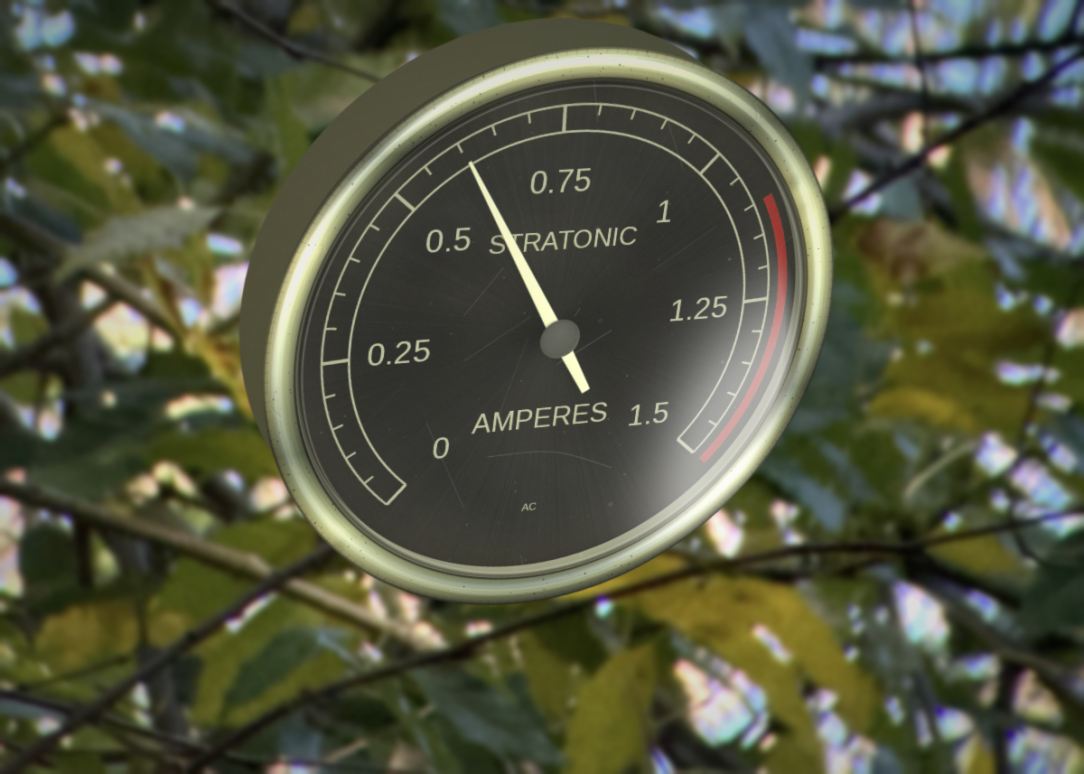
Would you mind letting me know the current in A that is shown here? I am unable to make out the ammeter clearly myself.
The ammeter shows 0.6 A
